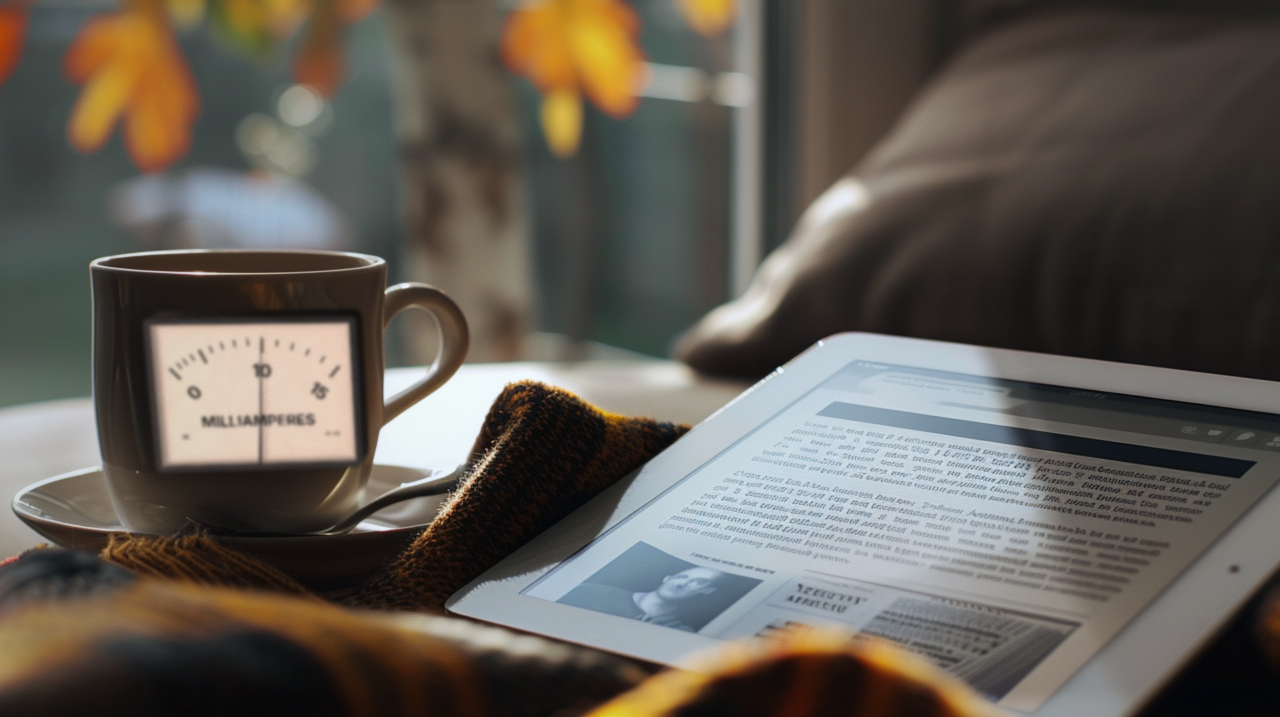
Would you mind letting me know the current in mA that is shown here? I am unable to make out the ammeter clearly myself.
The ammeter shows 10 mA
